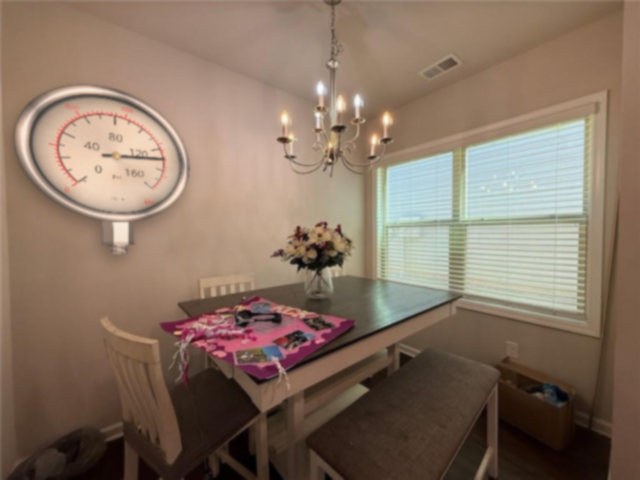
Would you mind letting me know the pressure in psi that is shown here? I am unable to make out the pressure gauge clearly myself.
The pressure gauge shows 130 psi
